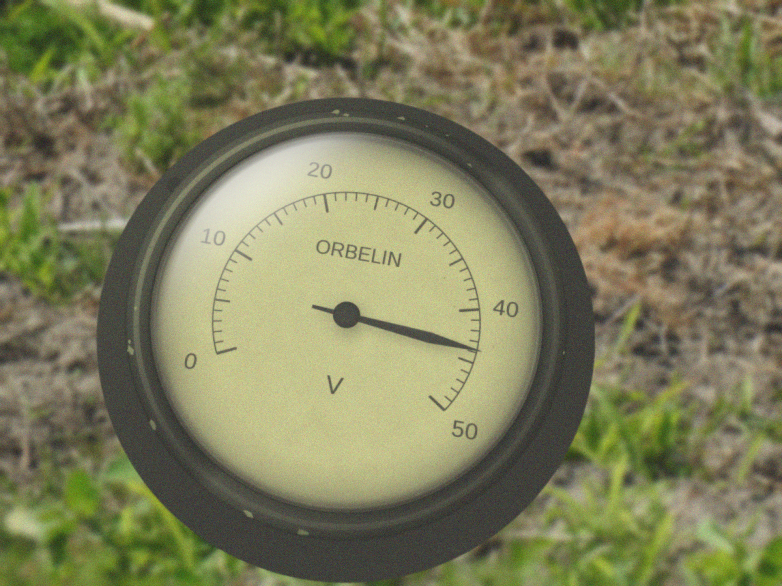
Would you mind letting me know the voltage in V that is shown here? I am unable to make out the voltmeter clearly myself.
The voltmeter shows 44 V
